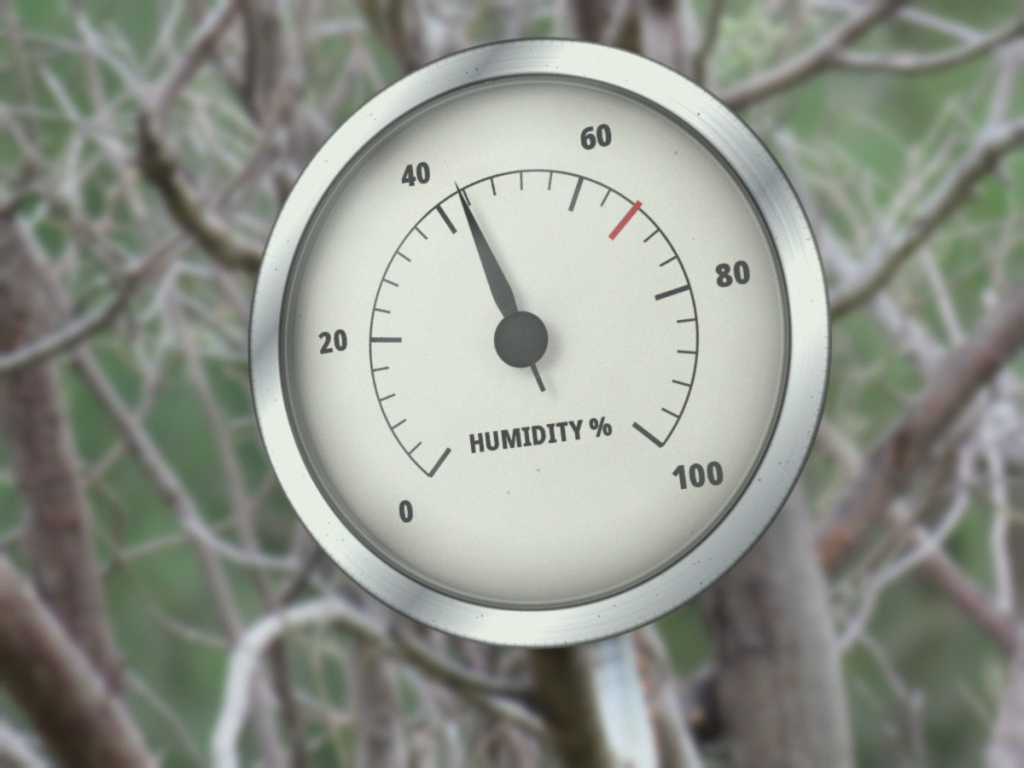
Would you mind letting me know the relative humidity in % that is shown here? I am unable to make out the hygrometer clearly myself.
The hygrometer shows 44 %
